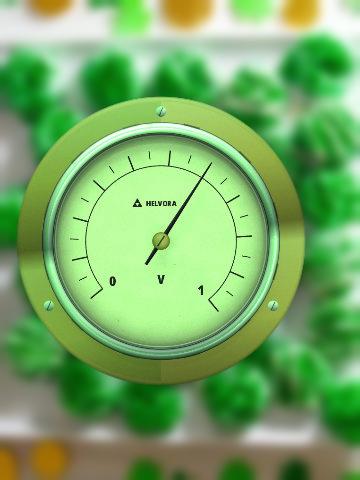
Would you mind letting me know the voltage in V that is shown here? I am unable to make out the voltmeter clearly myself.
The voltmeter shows 0.6 V
